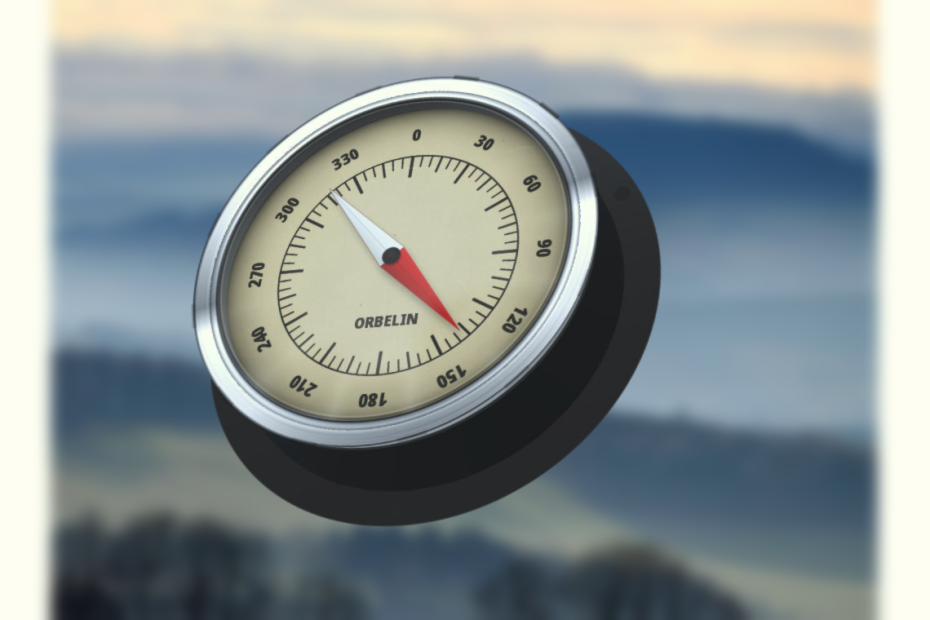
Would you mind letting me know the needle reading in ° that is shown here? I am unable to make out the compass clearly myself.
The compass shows 137.5 °
